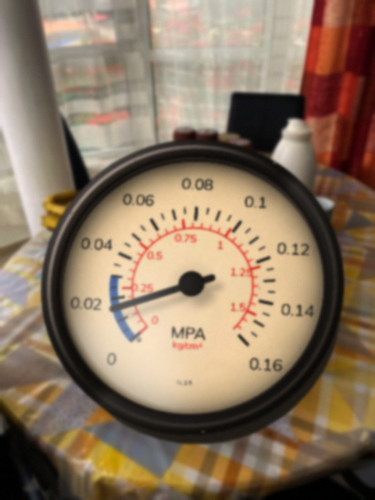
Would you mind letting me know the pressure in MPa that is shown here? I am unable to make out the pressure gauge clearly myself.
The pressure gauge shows 0.015 MPa
